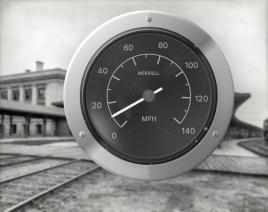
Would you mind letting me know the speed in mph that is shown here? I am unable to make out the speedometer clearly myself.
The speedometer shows 10 mph
